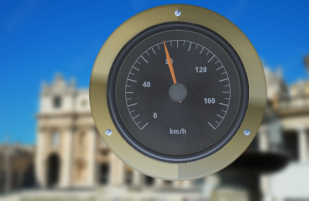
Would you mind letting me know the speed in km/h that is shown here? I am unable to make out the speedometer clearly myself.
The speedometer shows 80 km/h
